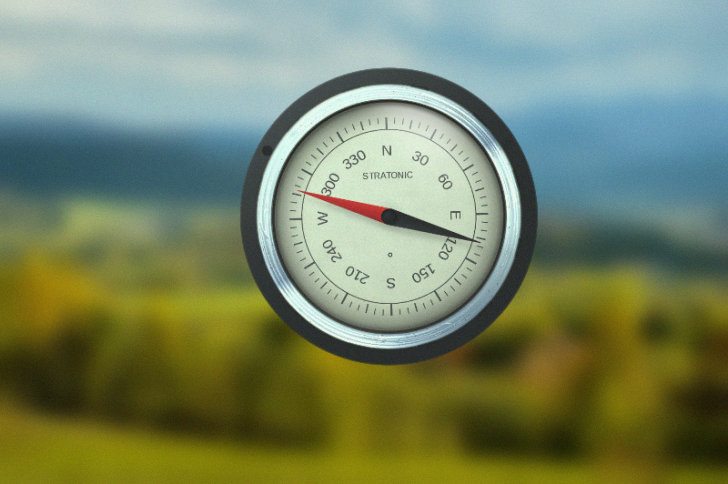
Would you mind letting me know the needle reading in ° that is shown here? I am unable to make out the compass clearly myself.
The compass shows 287.5 °
